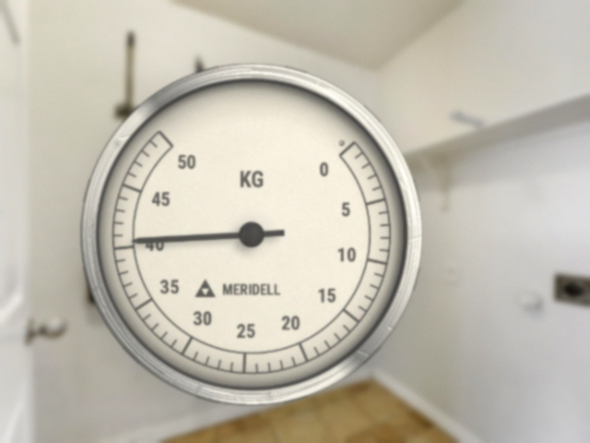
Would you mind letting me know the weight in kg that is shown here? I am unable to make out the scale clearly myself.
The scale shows 40.5 kg
